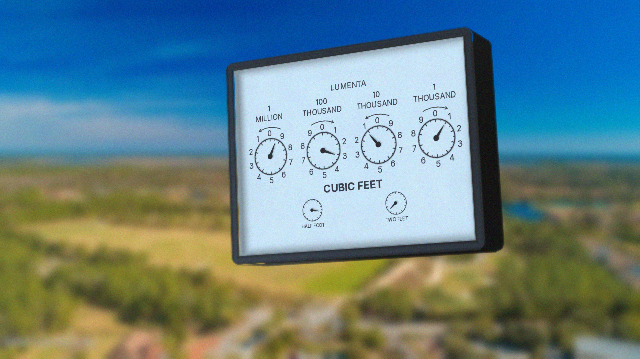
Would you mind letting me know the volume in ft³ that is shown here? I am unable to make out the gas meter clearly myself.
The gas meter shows 931100 ft³
